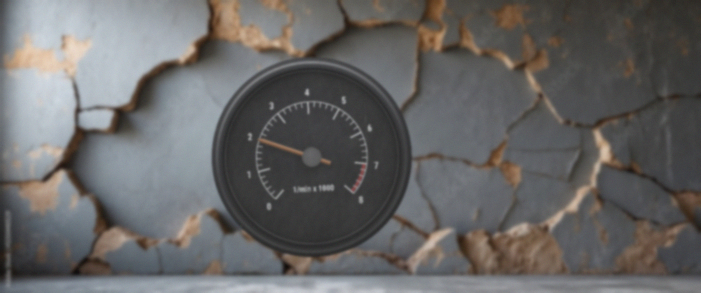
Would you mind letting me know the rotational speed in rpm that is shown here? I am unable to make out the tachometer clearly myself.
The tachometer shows 2000 rpm
